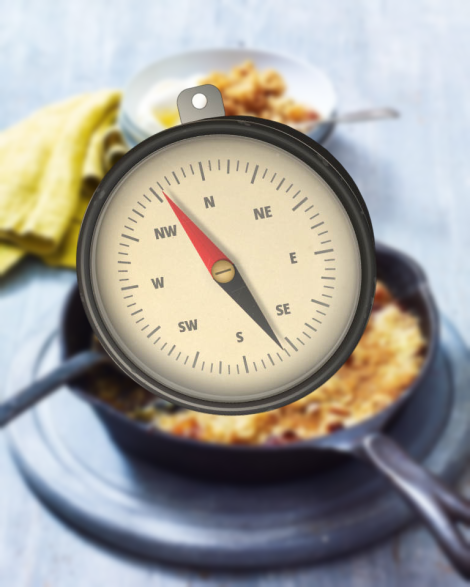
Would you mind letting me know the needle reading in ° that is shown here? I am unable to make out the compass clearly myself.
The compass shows 335 °
